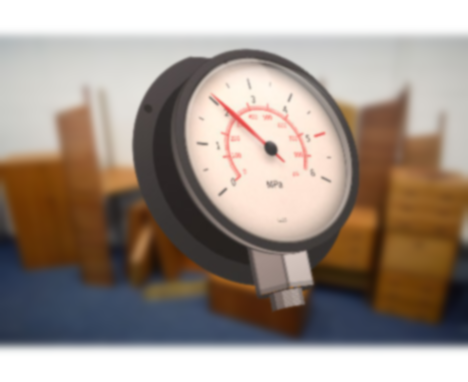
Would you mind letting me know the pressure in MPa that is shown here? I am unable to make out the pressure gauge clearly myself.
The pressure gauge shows 2 MPa
